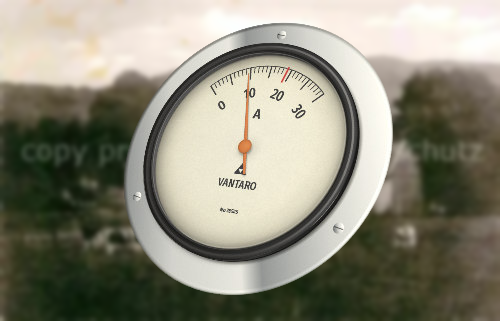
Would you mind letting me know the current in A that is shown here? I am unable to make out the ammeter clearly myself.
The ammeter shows 10 A
